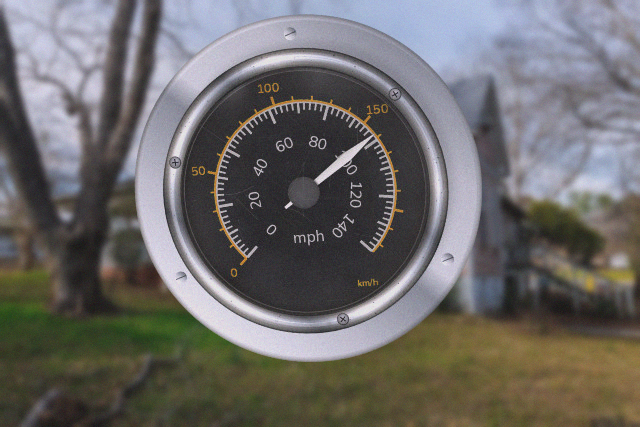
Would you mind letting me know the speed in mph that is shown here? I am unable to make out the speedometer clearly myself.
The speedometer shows 98 mph
